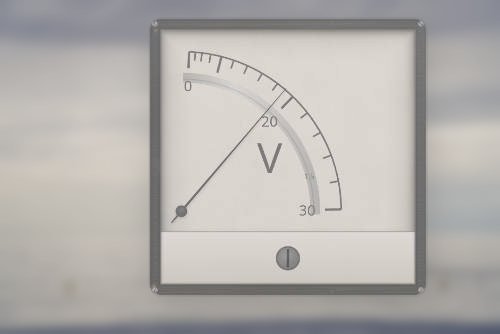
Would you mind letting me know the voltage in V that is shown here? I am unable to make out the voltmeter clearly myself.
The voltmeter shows 19 V
